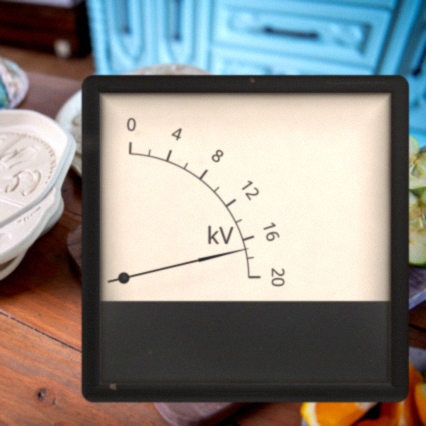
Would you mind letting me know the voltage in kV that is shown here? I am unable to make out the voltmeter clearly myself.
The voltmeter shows 17 kV
